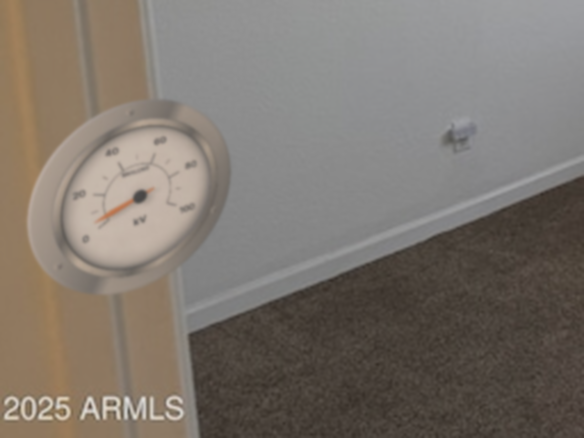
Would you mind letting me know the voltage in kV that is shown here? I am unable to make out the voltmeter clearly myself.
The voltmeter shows 5 kV
